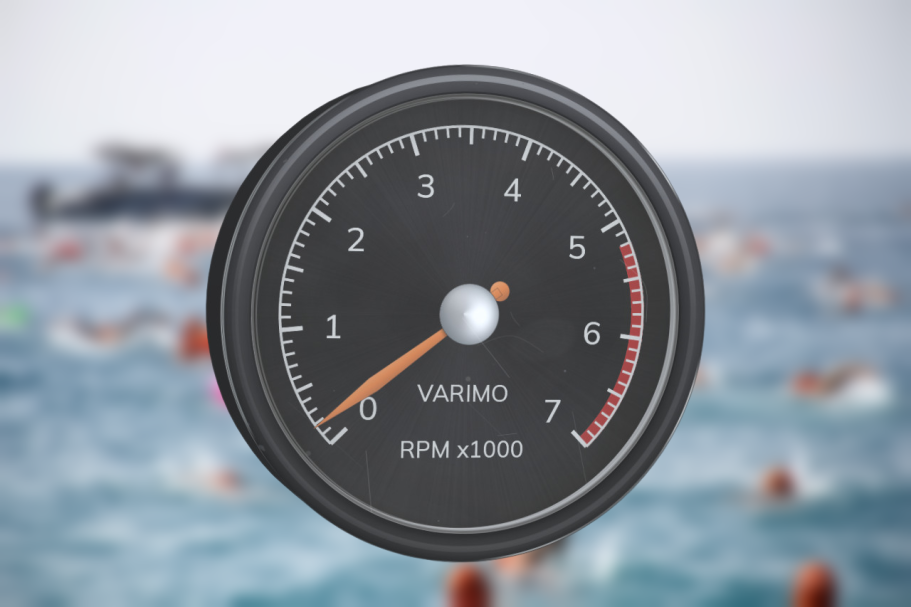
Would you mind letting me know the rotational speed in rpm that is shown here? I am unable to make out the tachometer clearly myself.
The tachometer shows 200 rpm
